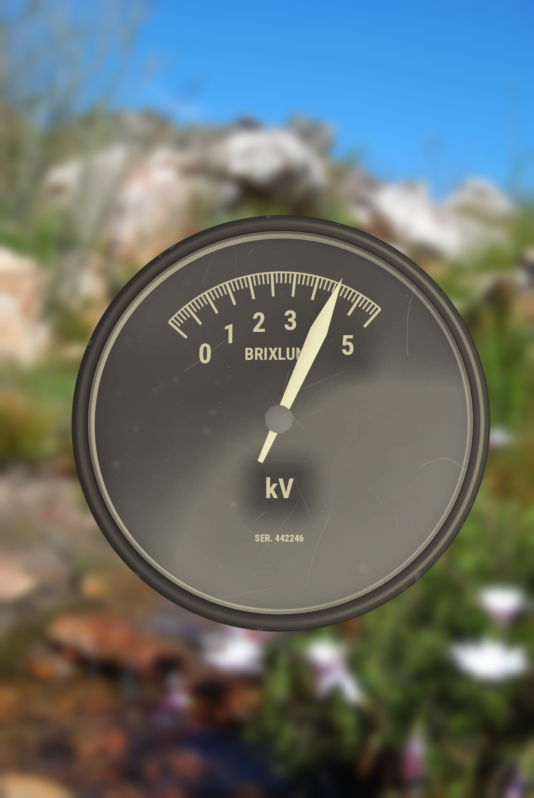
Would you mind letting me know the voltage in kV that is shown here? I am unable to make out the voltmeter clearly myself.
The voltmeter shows 4 kV
